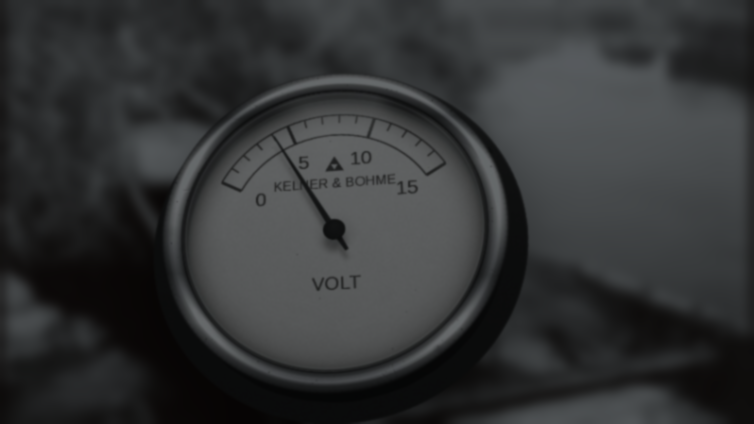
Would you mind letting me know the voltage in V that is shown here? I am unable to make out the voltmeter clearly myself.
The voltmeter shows 4 V
